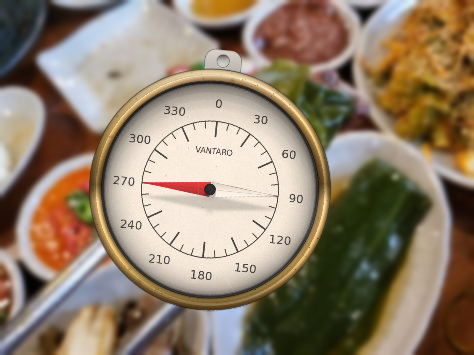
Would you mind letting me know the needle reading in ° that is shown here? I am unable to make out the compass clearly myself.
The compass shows 270 °
